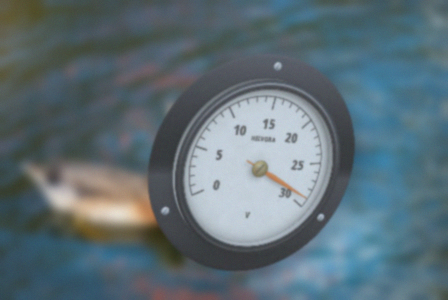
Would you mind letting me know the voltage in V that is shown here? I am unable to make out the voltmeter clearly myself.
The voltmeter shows 29 V
